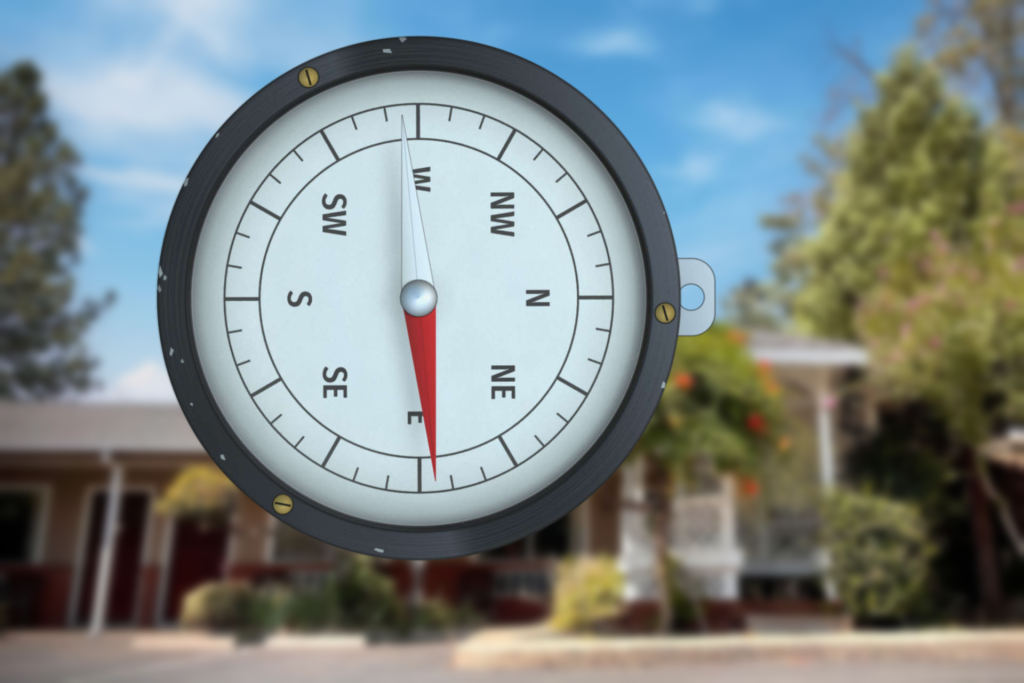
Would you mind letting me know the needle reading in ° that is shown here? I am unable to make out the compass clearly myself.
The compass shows 85 °
